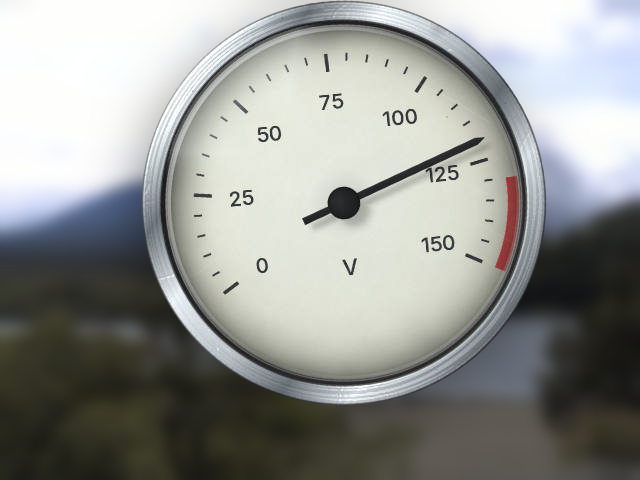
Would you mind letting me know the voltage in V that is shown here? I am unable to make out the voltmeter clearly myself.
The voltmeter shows 120 V
